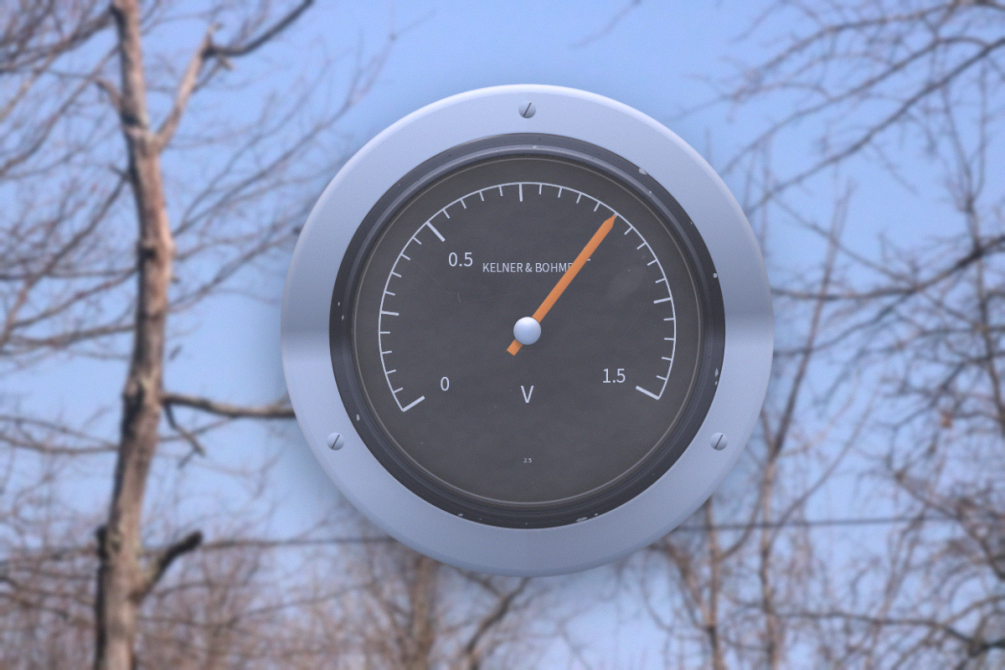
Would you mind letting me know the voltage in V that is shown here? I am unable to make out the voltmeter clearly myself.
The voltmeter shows 1 V
